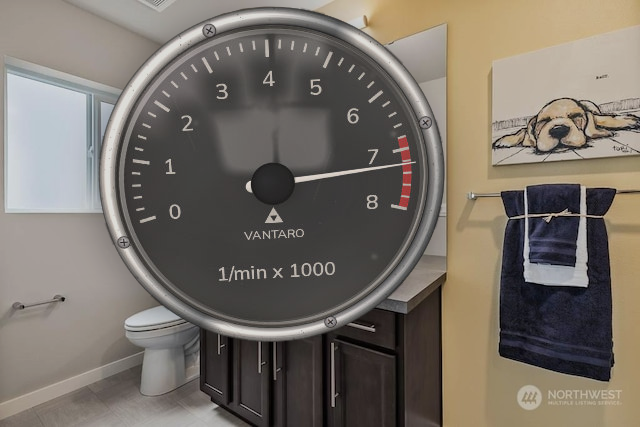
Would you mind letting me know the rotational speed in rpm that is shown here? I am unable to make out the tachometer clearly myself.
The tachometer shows 7200 rpm
